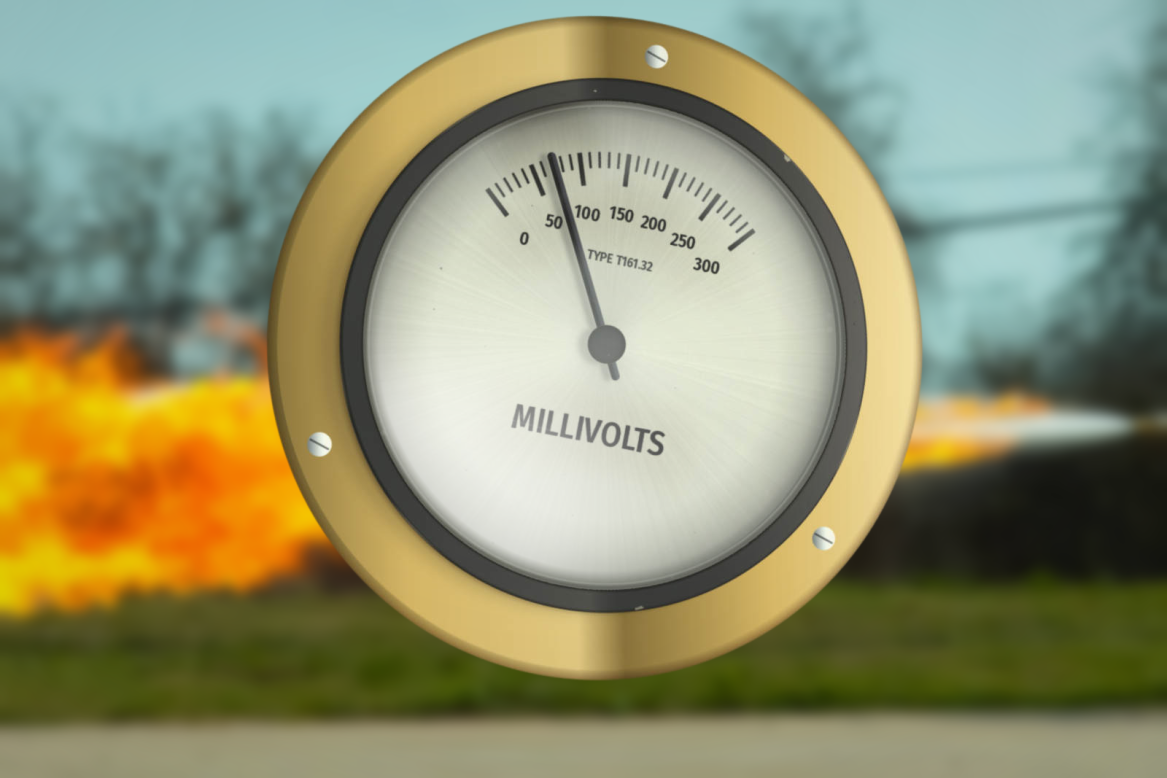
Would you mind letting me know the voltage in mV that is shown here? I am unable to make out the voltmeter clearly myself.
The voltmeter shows 70 mV
